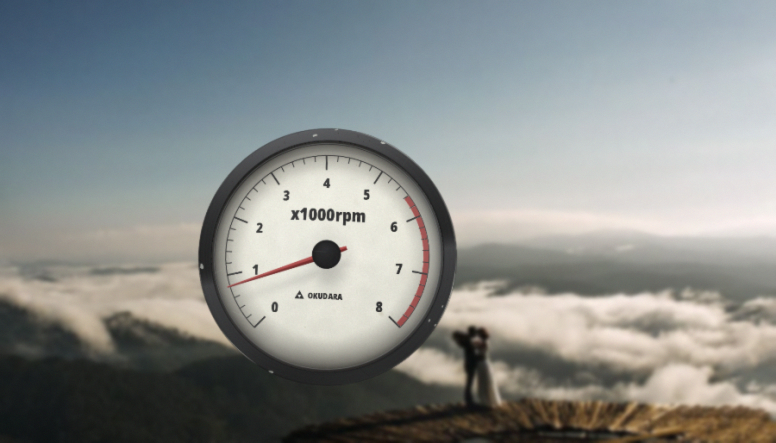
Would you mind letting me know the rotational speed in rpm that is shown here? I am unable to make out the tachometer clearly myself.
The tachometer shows 800 rpm
